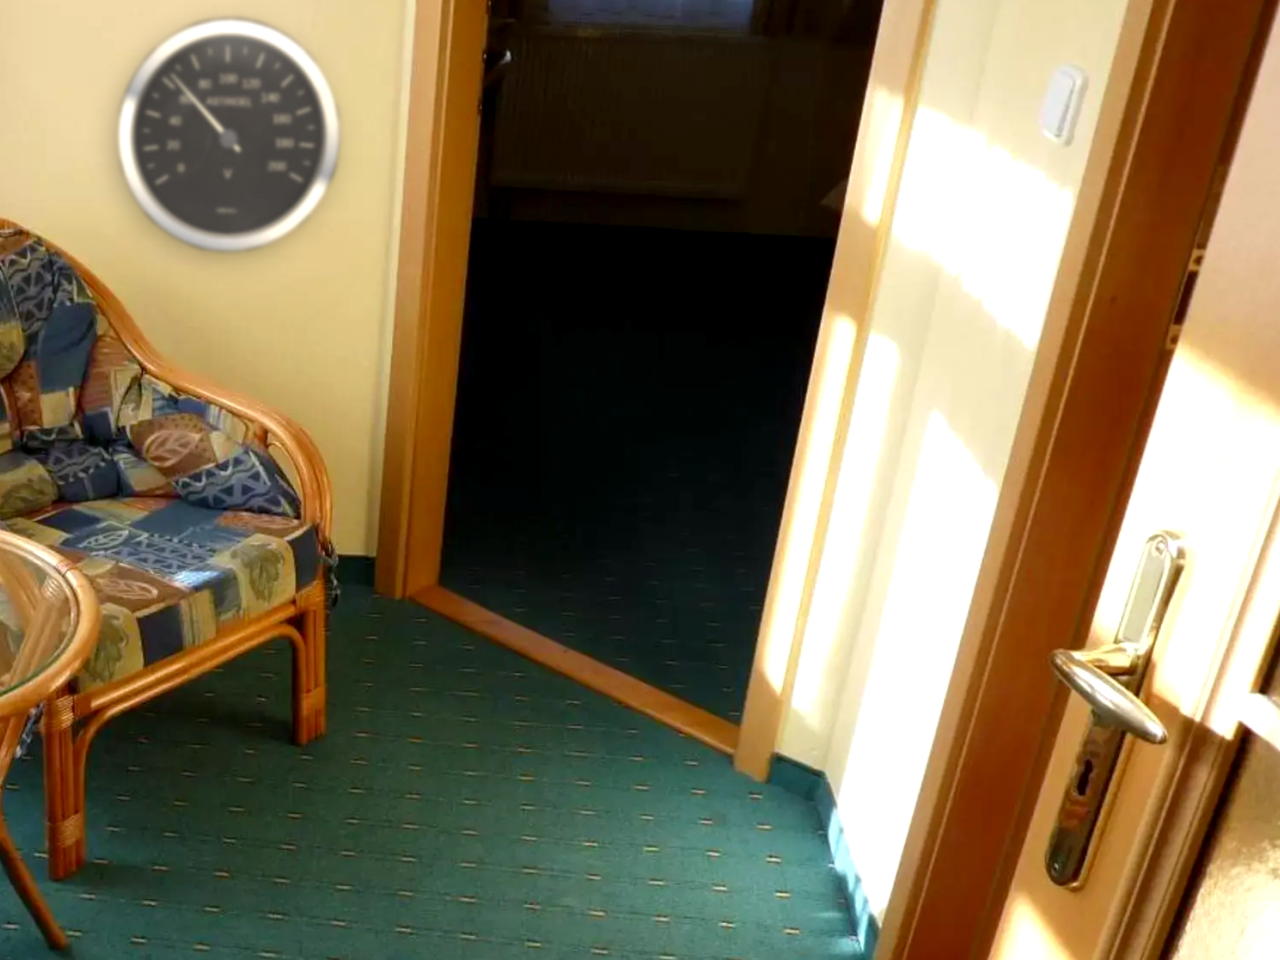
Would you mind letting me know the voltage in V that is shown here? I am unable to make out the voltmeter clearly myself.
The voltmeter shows 65 V
